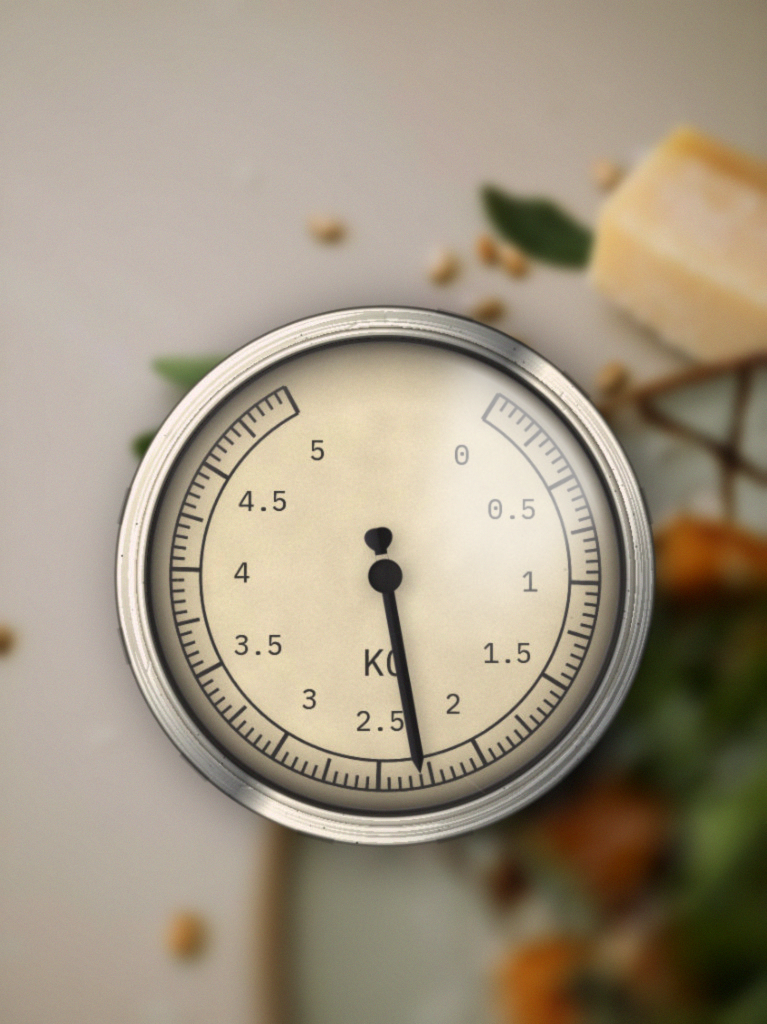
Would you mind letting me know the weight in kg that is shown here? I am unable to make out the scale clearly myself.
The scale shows 2.3 kg
